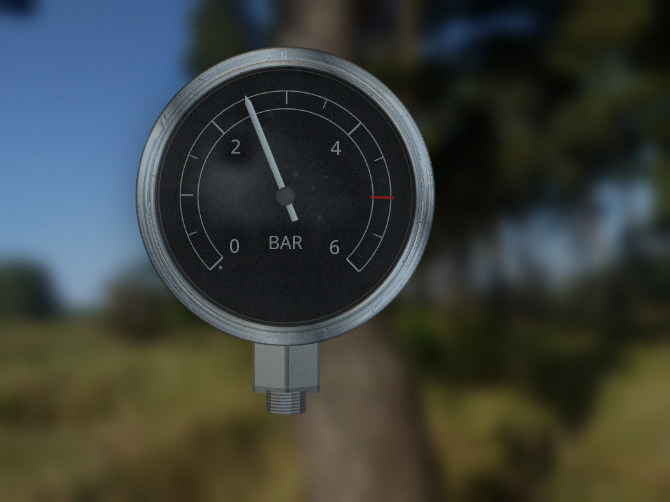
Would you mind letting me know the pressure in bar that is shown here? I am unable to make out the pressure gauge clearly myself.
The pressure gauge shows 2.5 bar
